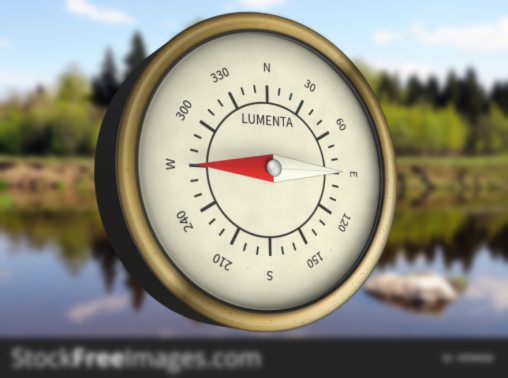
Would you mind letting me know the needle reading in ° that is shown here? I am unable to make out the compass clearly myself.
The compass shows 270 °
